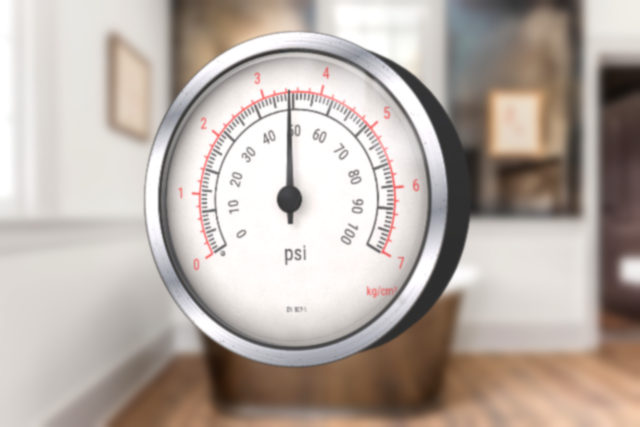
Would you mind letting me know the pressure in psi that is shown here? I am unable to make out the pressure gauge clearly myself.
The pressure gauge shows 50 psi
